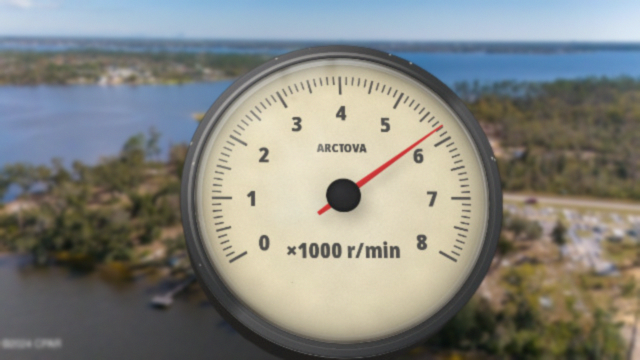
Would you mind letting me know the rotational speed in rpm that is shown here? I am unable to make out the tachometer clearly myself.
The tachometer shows 5800 rpm
